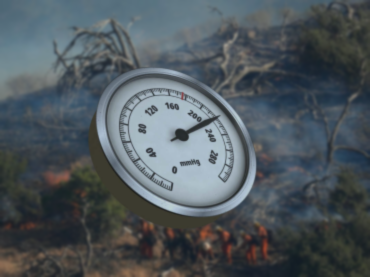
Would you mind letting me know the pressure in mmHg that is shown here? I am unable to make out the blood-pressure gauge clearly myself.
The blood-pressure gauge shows 220 mmHg
